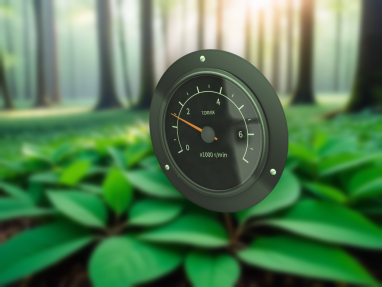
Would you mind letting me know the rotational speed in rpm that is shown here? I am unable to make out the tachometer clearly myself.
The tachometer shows 1500 rpm
